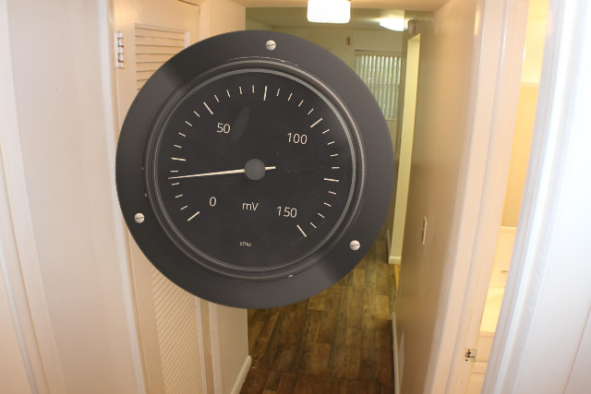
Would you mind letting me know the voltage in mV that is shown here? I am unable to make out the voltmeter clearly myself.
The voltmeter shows 17.5 mV
